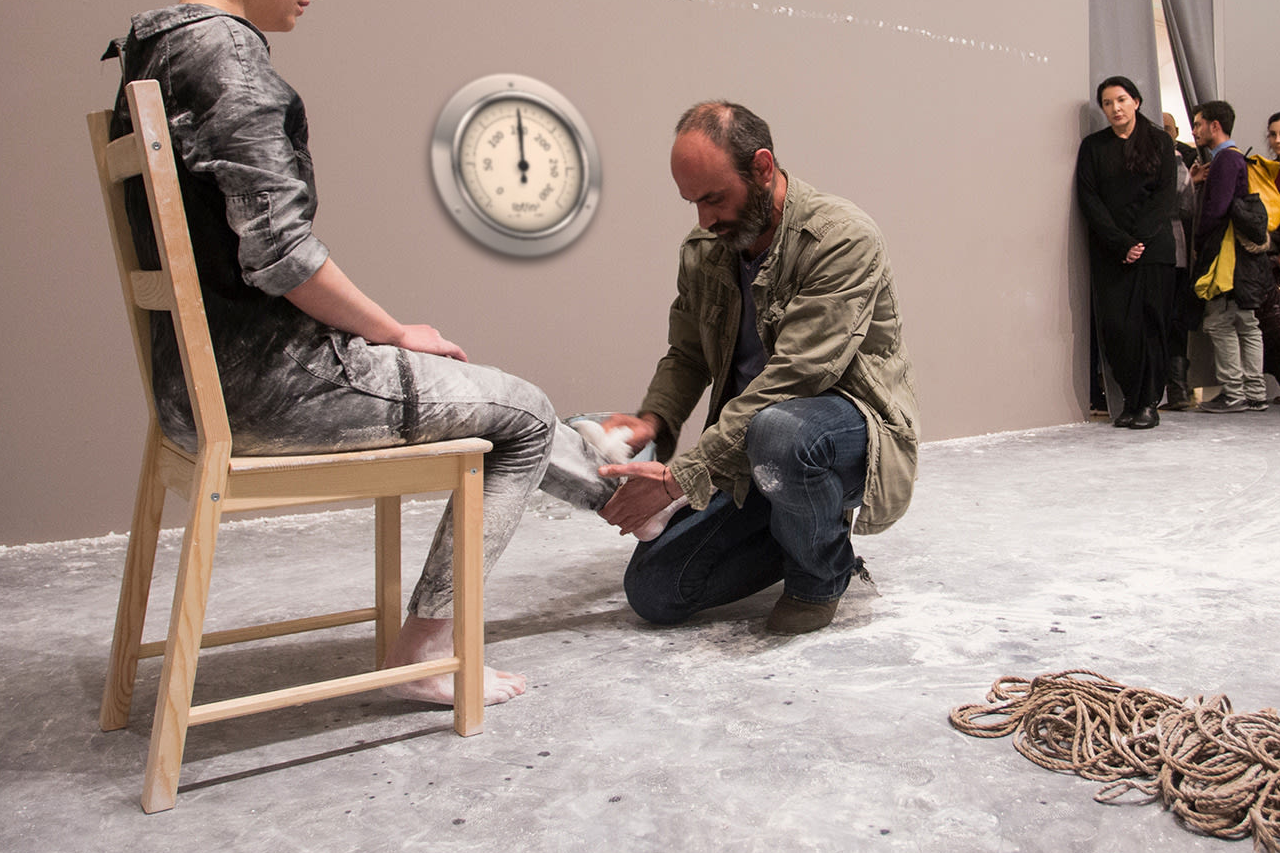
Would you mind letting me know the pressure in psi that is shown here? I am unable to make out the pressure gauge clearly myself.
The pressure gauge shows 150 psi
